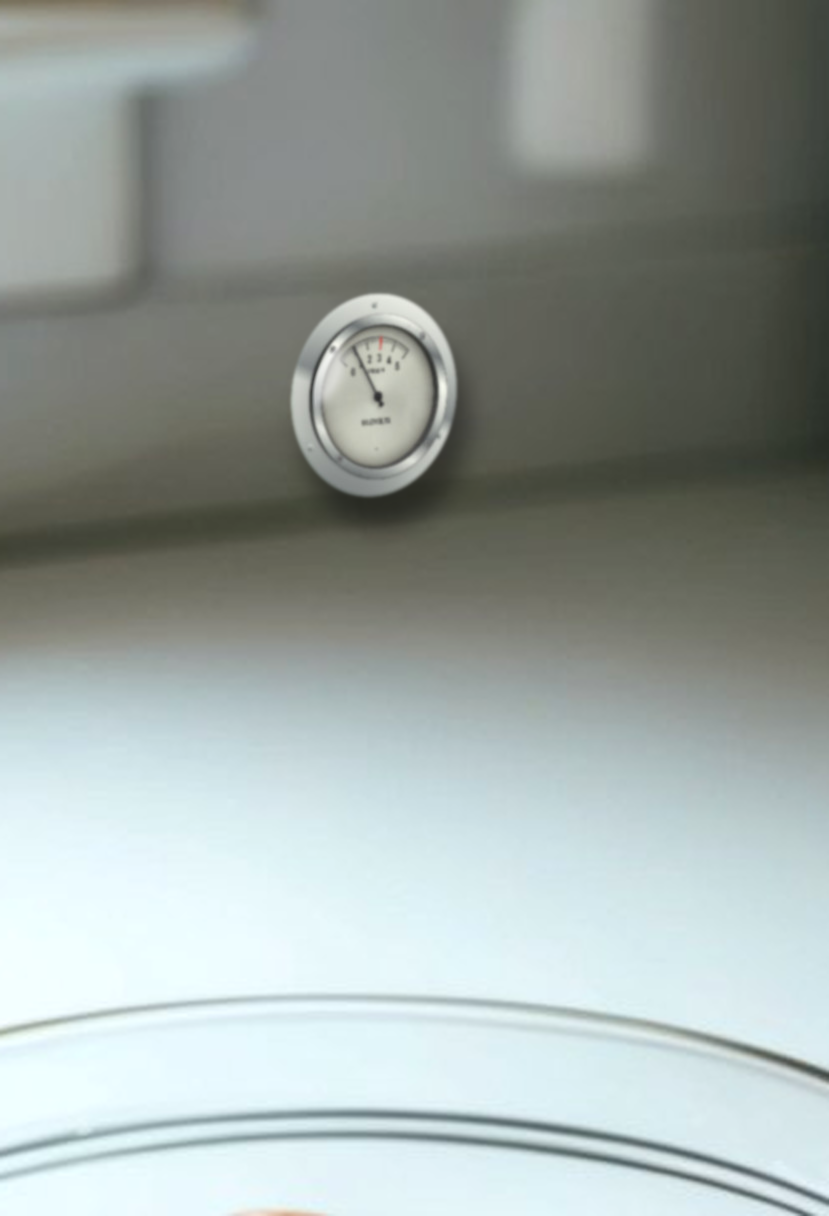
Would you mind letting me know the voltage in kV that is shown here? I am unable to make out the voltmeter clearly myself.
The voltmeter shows 1 kV
